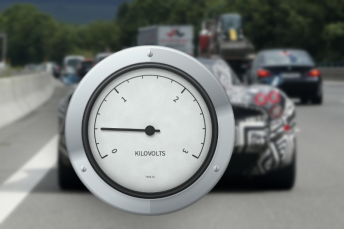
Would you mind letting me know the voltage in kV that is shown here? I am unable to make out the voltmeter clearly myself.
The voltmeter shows 0.4 kV
